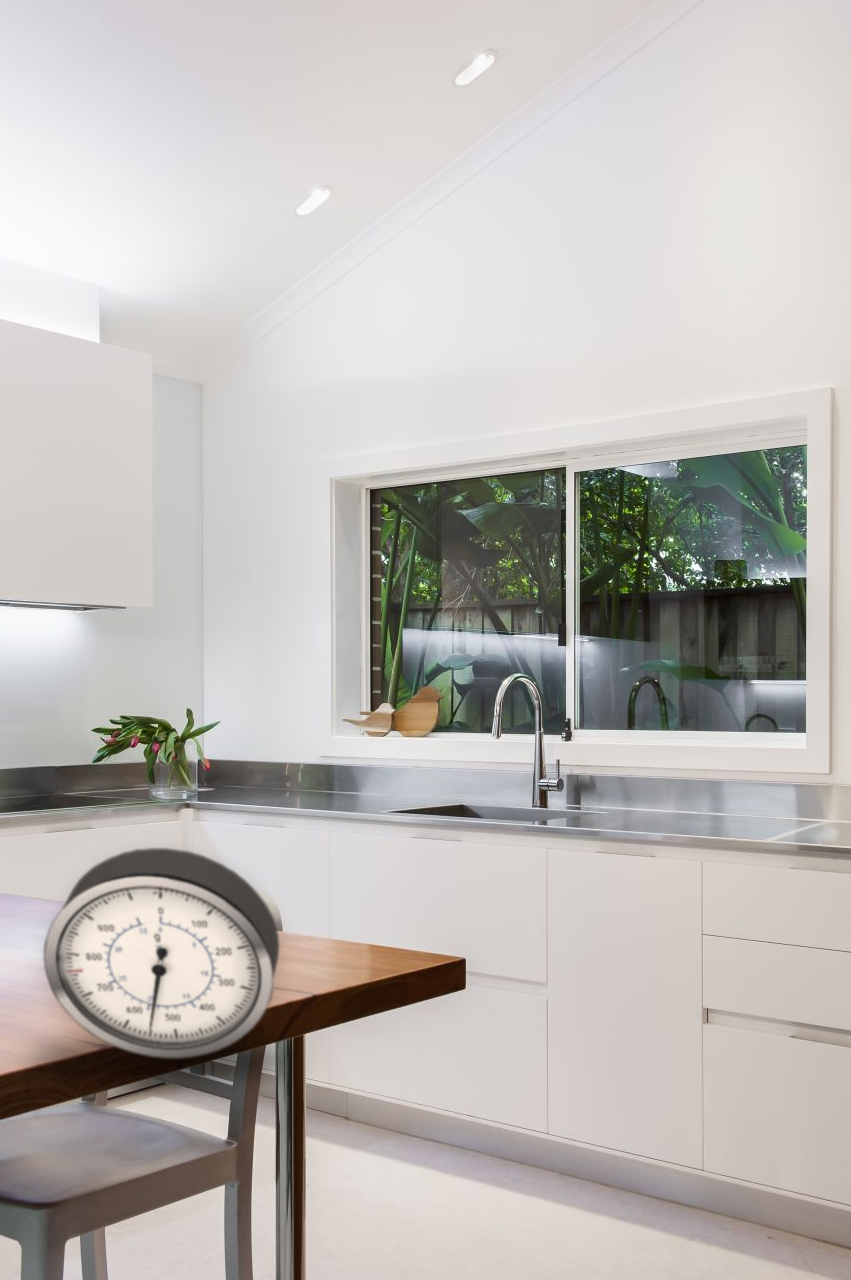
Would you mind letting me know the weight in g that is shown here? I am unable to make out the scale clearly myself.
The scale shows 550 g
